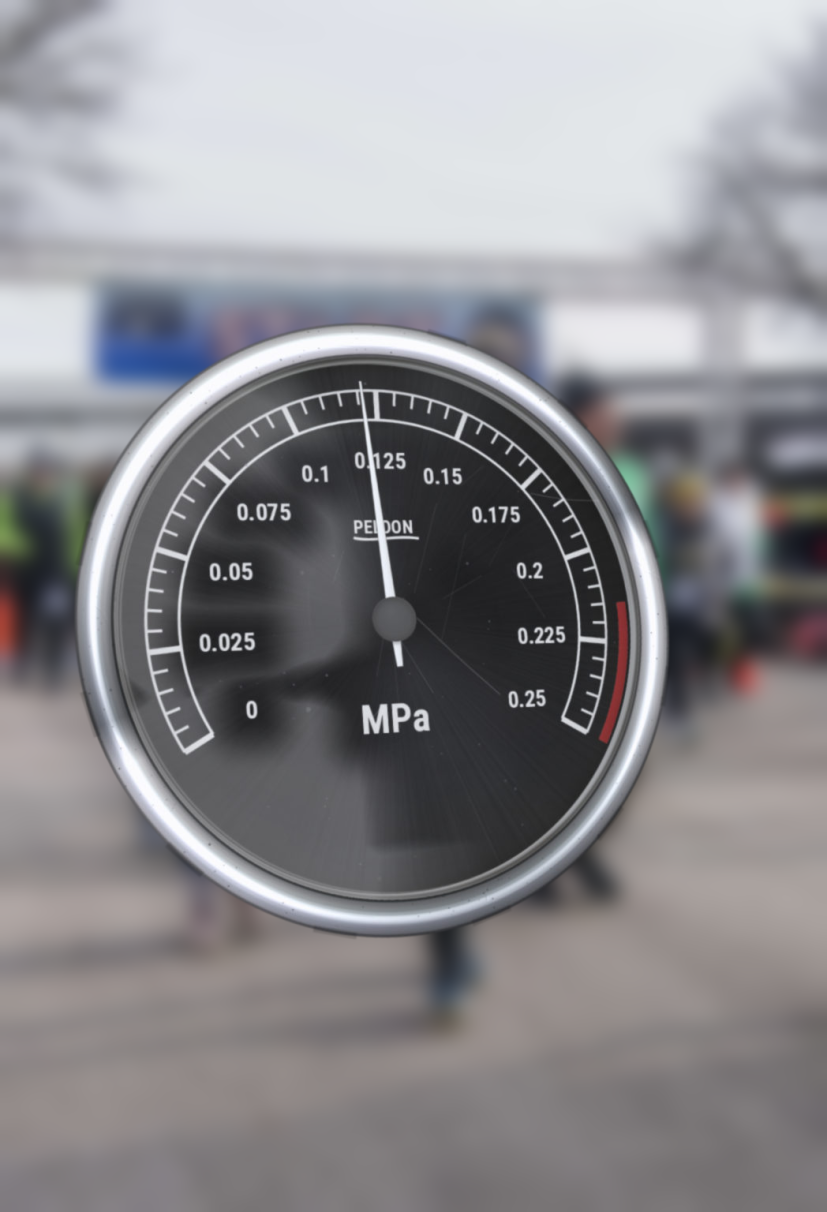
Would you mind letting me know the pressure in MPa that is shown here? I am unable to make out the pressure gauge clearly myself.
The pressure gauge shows 0.12 MPa
